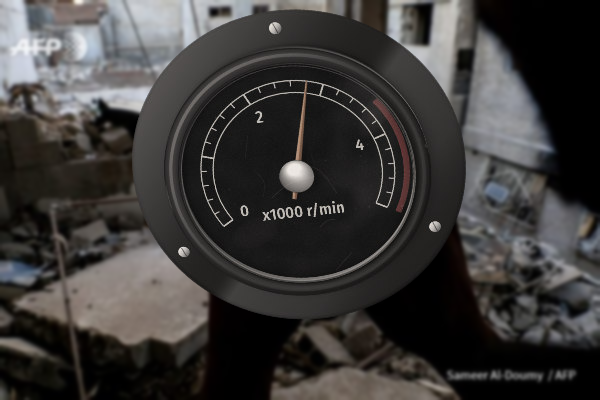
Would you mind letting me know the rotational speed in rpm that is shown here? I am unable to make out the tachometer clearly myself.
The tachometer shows 2800 rpm
